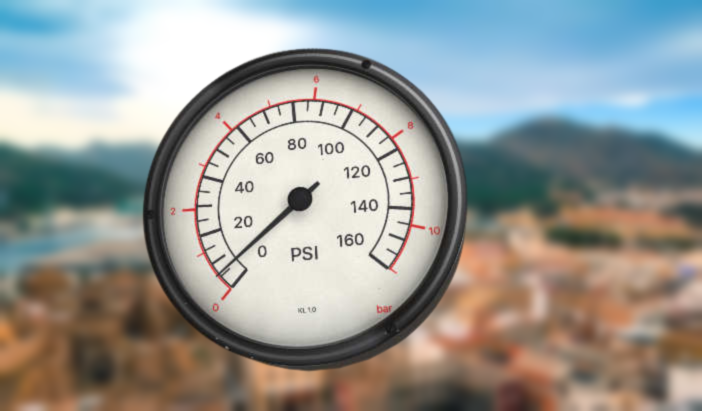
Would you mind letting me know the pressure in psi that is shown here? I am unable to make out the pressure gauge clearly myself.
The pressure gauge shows 5 psi
